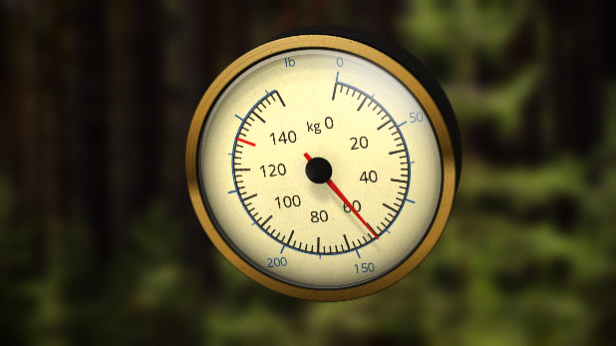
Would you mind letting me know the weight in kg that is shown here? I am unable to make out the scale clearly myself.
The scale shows 60 kg
